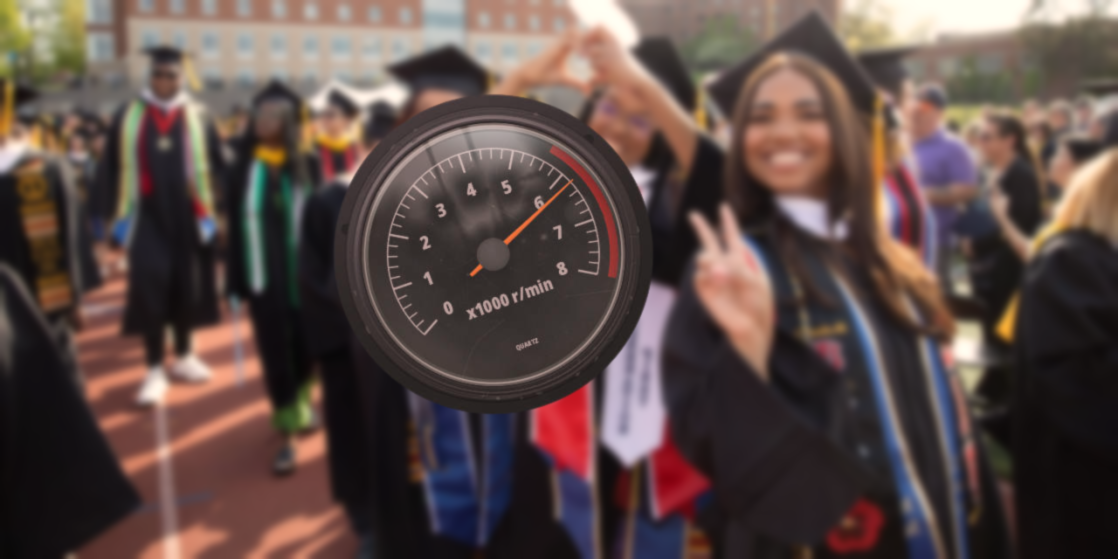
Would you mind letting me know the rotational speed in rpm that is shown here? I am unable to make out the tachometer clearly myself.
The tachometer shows 6200 rpm
